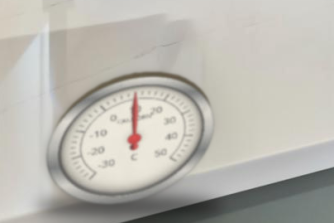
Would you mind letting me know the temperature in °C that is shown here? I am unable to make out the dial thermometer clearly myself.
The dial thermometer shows 10 °C
